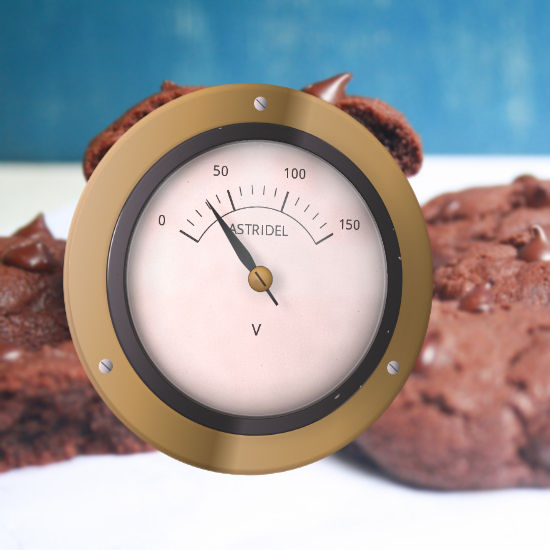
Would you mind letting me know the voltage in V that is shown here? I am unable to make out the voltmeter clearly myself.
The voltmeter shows 30 V
